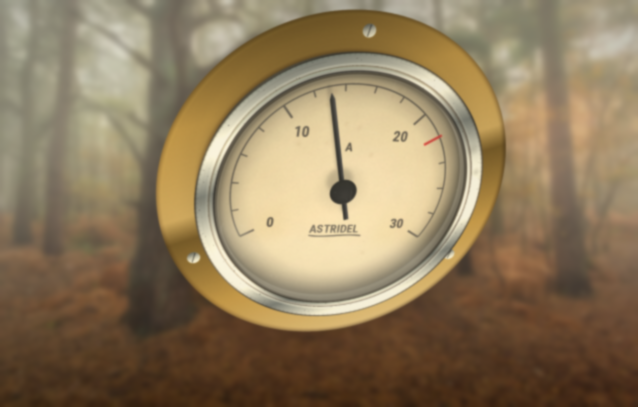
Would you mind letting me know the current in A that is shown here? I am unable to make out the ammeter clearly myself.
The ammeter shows 13 A
